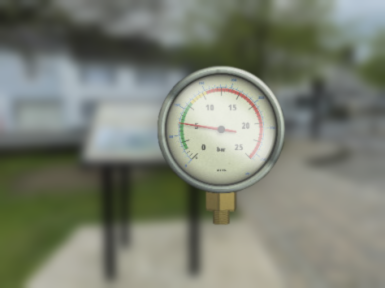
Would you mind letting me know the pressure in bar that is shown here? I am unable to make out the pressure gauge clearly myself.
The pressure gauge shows 5 bar
